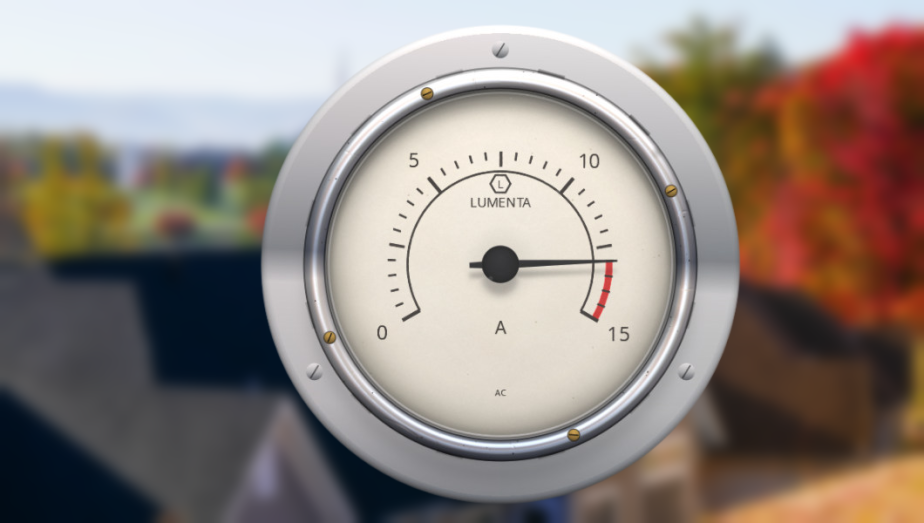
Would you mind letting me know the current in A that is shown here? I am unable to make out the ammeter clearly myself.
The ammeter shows 13 A
